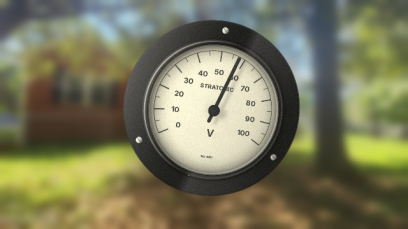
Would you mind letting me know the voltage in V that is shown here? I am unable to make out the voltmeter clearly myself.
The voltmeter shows 57.5 V
